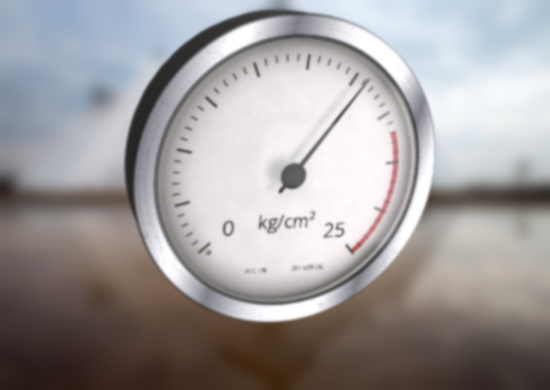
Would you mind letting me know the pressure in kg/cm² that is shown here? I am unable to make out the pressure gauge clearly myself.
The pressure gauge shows 15.5 kg/cm²
